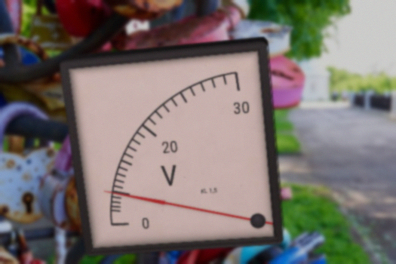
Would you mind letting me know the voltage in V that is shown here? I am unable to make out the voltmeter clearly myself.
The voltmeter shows 10 V
